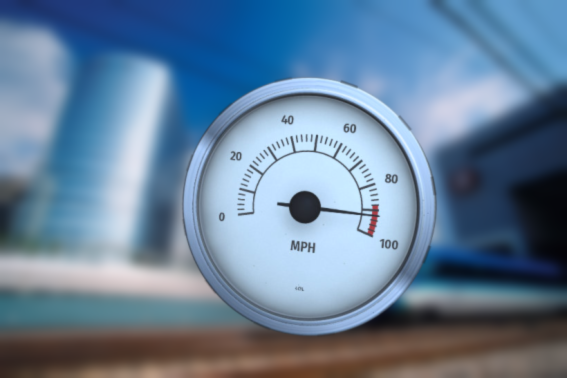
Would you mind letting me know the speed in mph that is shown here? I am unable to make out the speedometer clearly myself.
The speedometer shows 92 mph
